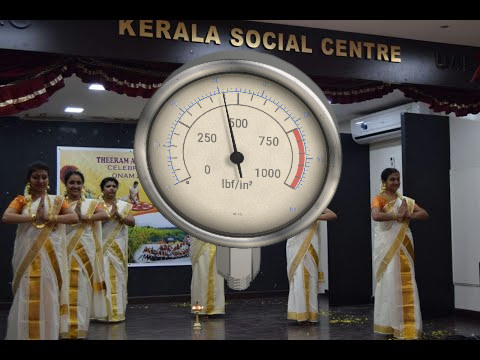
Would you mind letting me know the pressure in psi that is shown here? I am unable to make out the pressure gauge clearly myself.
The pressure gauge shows 450 psi
